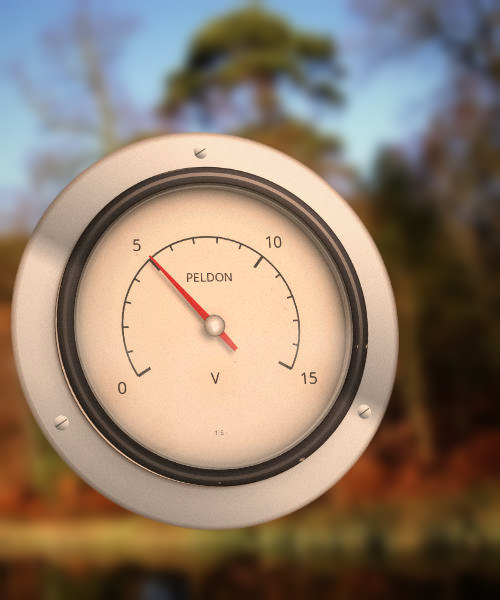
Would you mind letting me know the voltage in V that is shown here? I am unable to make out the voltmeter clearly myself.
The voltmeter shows 5 V
